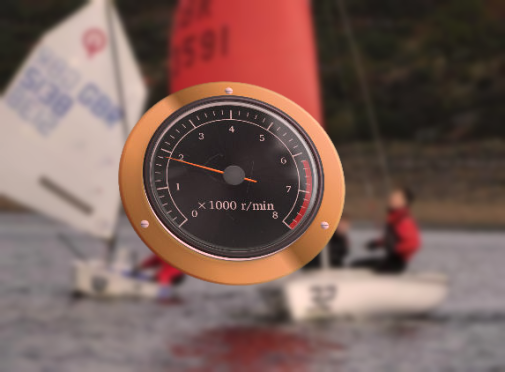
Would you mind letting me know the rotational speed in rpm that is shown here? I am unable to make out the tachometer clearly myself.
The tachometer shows 1800 rpm
